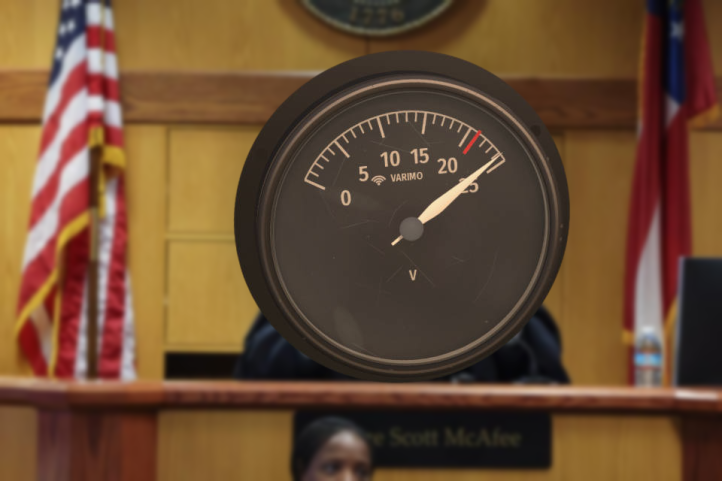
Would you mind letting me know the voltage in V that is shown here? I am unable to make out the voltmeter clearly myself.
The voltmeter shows 24 V
